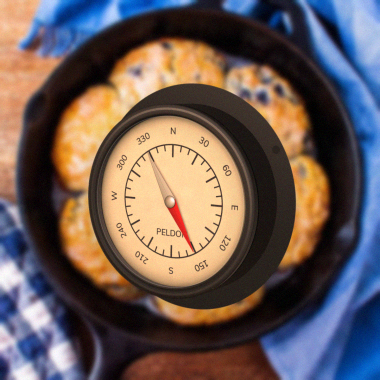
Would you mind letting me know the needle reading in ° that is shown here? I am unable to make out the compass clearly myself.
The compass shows 150 °
